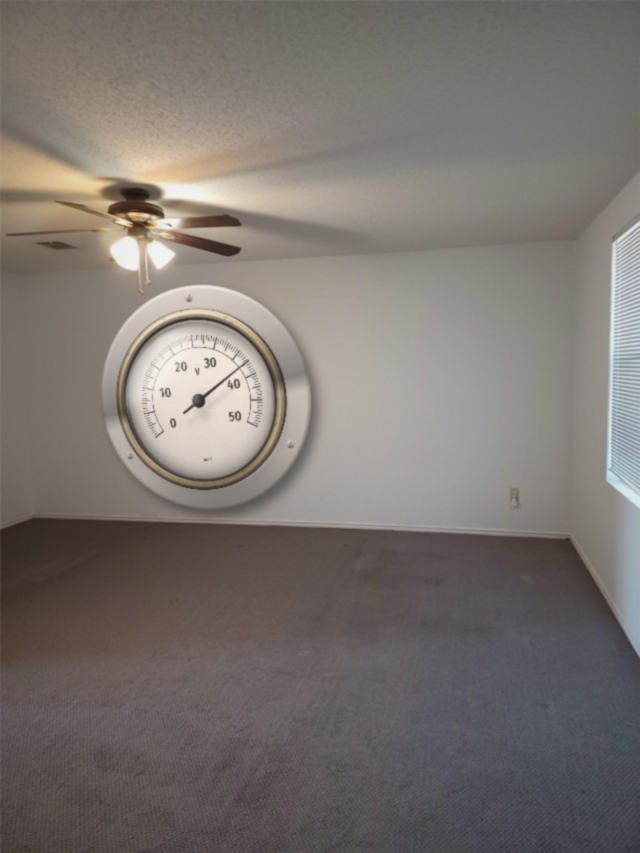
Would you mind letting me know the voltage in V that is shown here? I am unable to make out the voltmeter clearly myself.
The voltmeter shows 37.5 V
